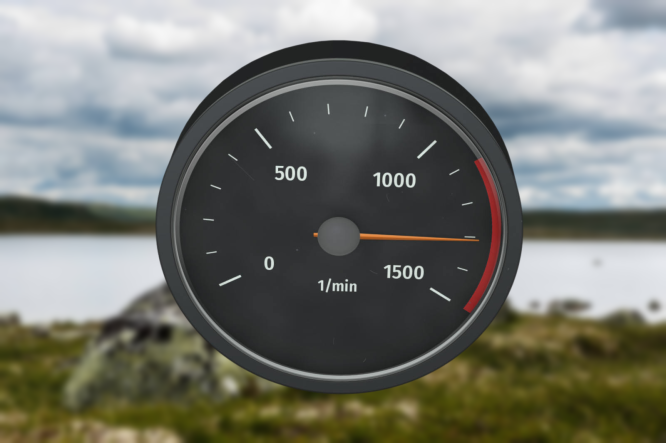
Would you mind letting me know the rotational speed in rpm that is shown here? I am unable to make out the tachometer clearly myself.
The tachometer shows 1300 rpm
